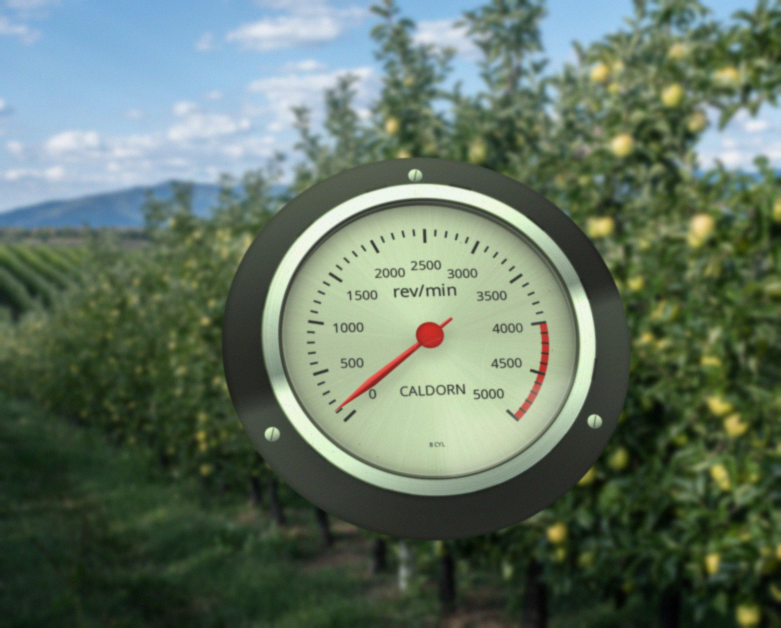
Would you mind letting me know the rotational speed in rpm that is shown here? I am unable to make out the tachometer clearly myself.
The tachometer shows 100 rpm
